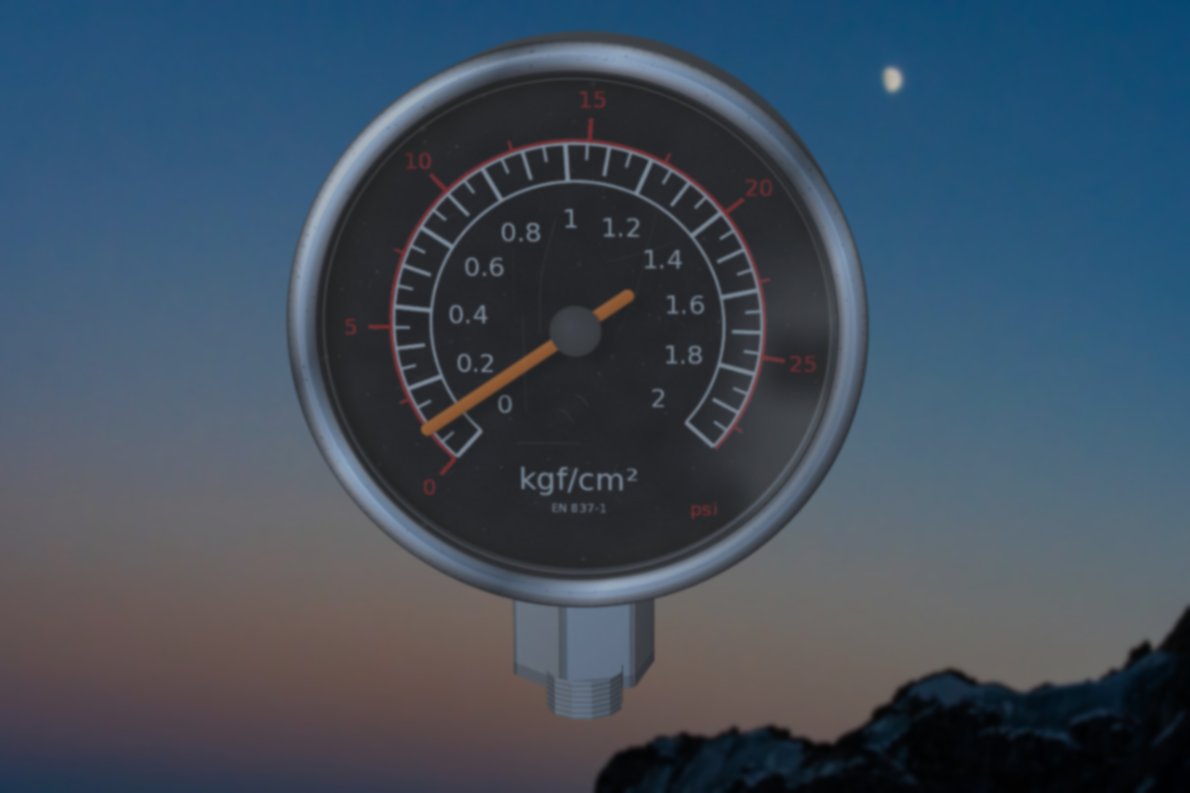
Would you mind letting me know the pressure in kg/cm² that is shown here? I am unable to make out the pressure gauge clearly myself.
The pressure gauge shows 0.1 kg/cm²
